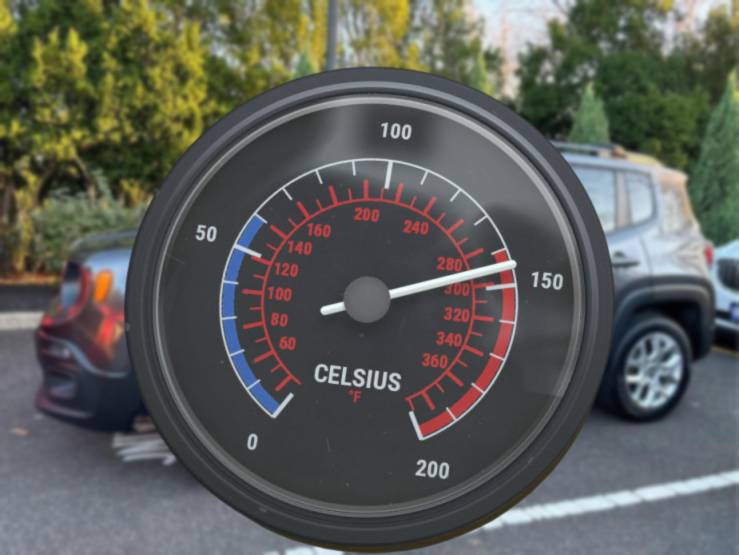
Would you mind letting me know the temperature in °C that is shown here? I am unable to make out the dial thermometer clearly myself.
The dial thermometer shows 145 °C
